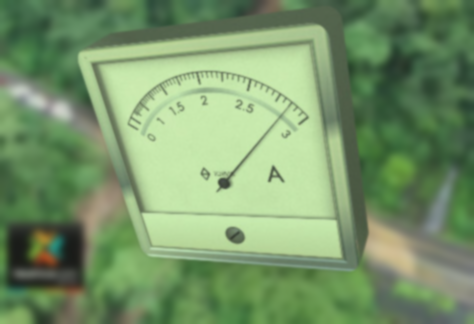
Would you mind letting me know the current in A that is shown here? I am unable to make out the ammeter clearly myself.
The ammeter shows 2.85 A
